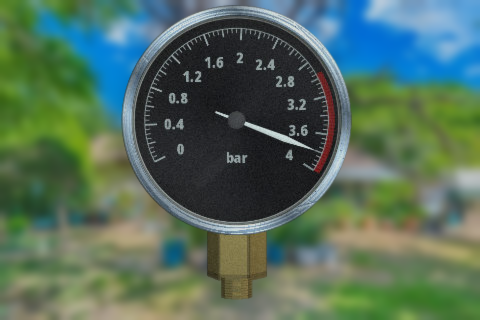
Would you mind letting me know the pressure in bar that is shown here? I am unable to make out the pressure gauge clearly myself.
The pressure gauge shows 3.8 bar
